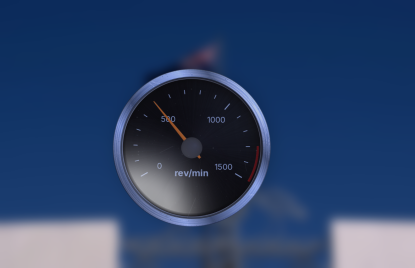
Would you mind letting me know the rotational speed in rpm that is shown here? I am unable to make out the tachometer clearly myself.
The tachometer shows 500 rpm
